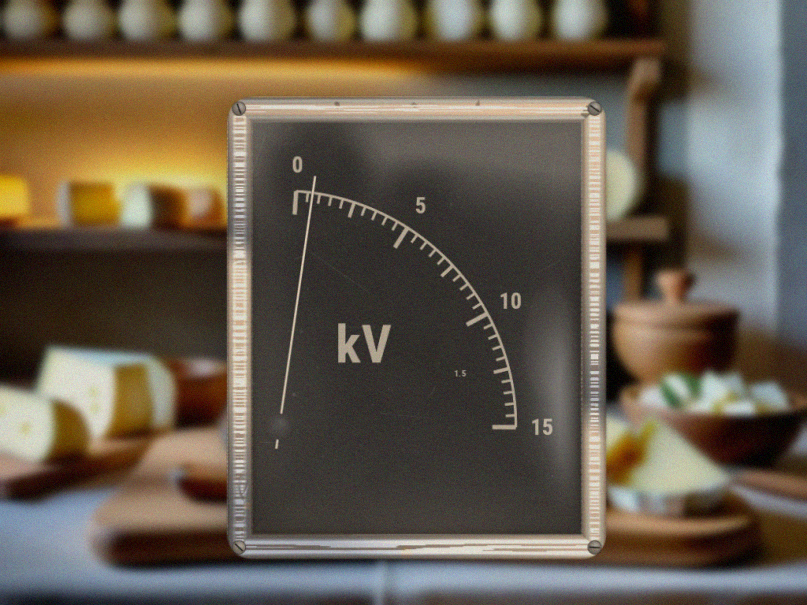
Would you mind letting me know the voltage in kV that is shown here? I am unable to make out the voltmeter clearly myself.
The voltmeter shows 0.75 kV
